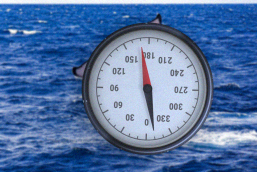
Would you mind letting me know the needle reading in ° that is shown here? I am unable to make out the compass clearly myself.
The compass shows 170 °
